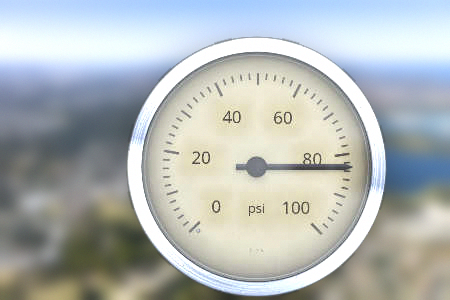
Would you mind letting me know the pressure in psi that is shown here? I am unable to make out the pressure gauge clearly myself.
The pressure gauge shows 83 psi
